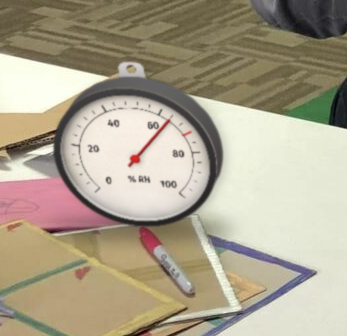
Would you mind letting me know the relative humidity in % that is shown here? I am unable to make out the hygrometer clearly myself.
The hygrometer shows 64 %
